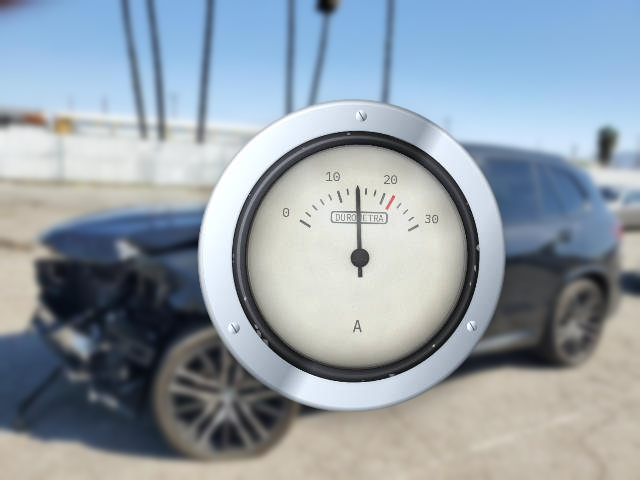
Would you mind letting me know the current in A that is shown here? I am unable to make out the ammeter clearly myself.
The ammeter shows 14 A
